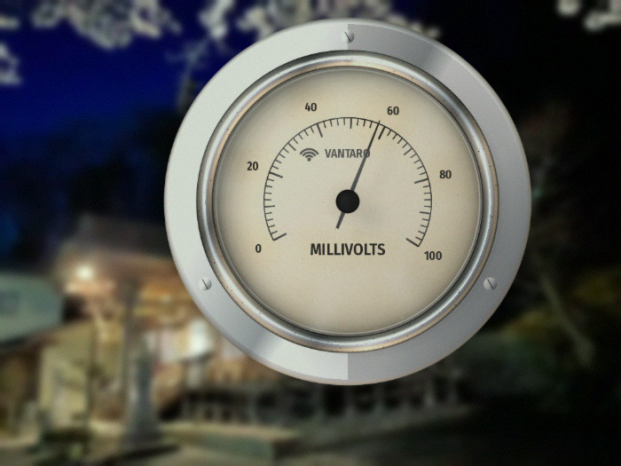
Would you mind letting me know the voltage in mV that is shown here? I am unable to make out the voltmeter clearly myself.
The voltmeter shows 58 mV
